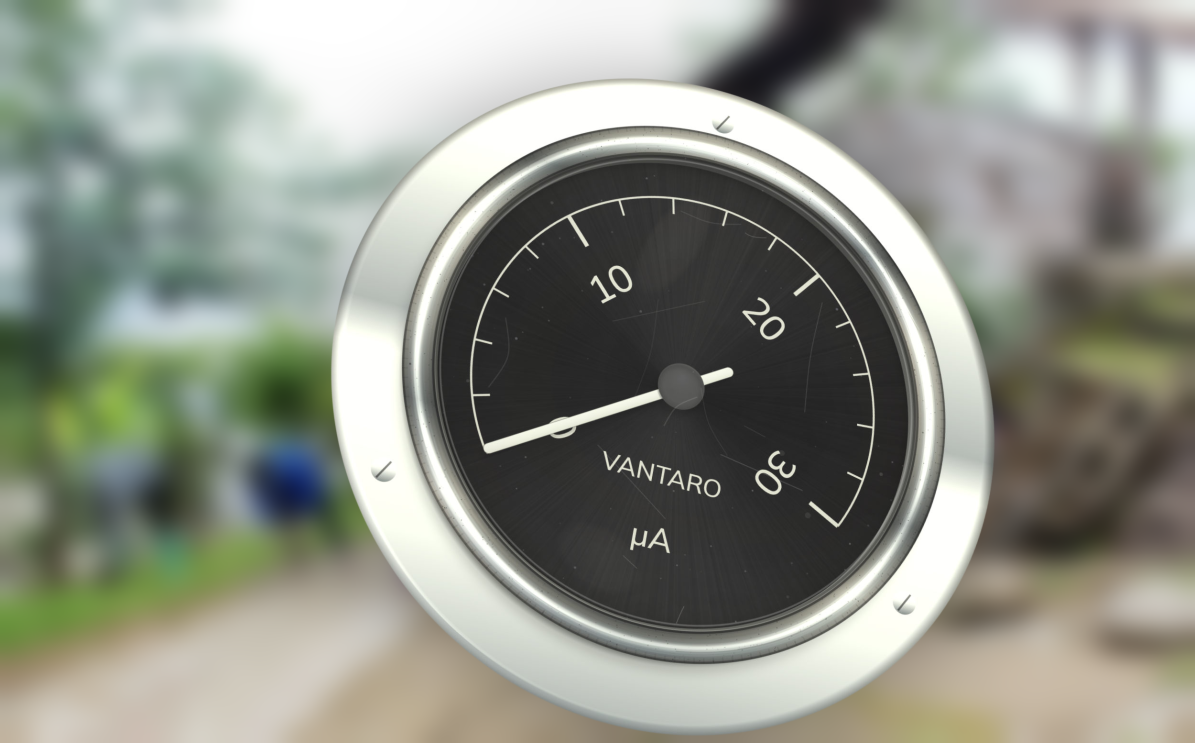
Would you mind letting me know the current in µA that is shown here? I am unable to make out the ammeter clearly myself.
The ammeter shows 0 µA
